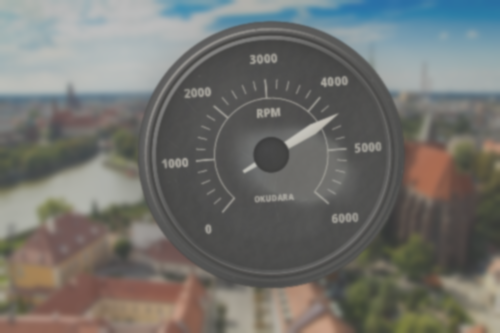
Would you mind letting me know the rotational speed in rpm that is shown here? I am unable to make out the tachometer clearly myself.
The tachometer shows 4400 rpm
